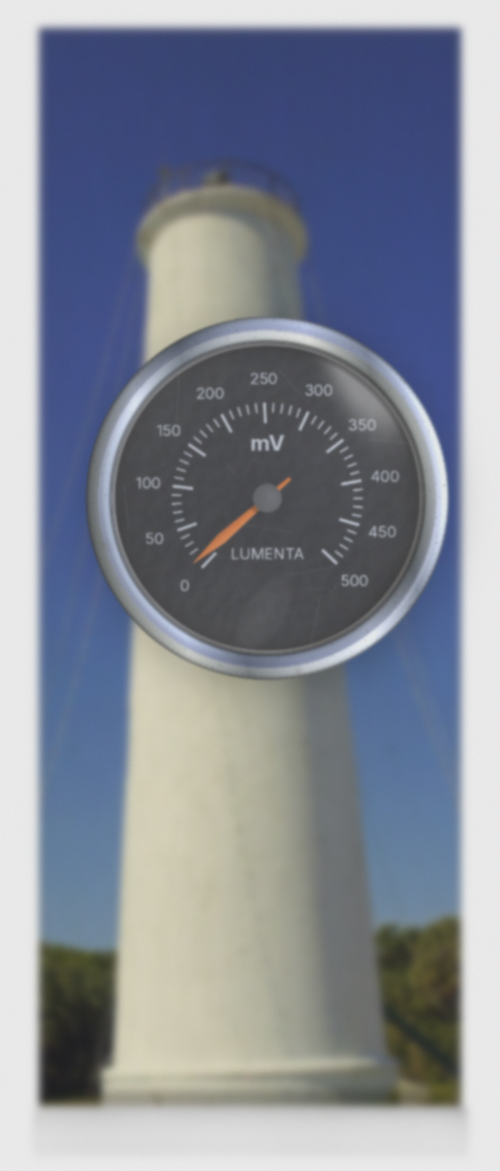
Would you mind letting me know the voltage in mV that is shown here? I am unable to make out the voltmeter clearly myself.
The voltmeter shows 10 mV
